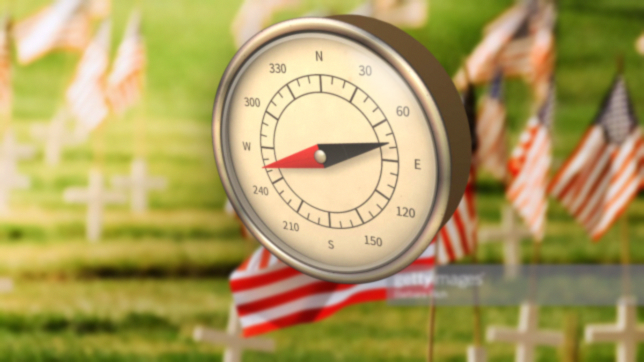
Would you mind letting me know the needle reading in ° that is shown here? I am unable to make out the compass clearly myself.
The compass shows 255 °
